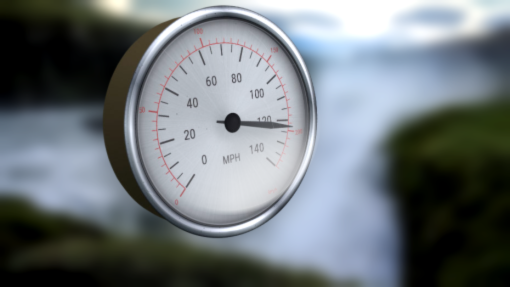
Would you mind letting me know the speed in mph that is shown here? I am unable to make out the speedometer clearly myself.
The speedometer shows 122.5 mph
